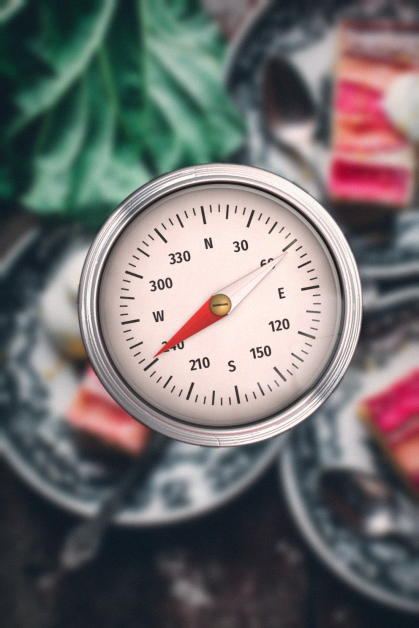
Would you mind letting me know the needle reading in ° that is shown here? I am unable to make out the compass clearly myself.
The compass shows 242.5 °
